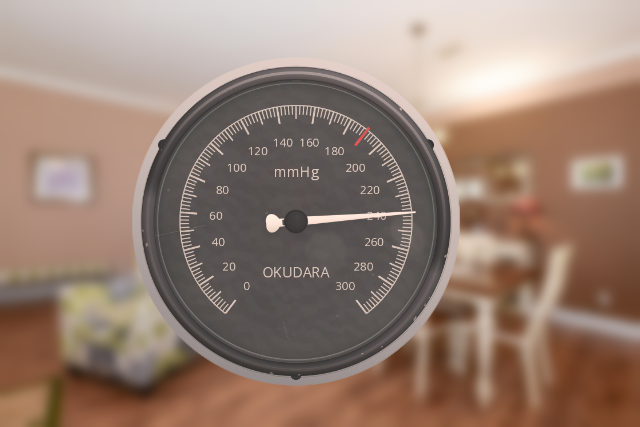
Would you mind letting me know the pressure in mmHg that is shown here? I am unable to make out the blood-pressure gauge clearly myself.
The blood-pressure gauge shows 240 mmHg
